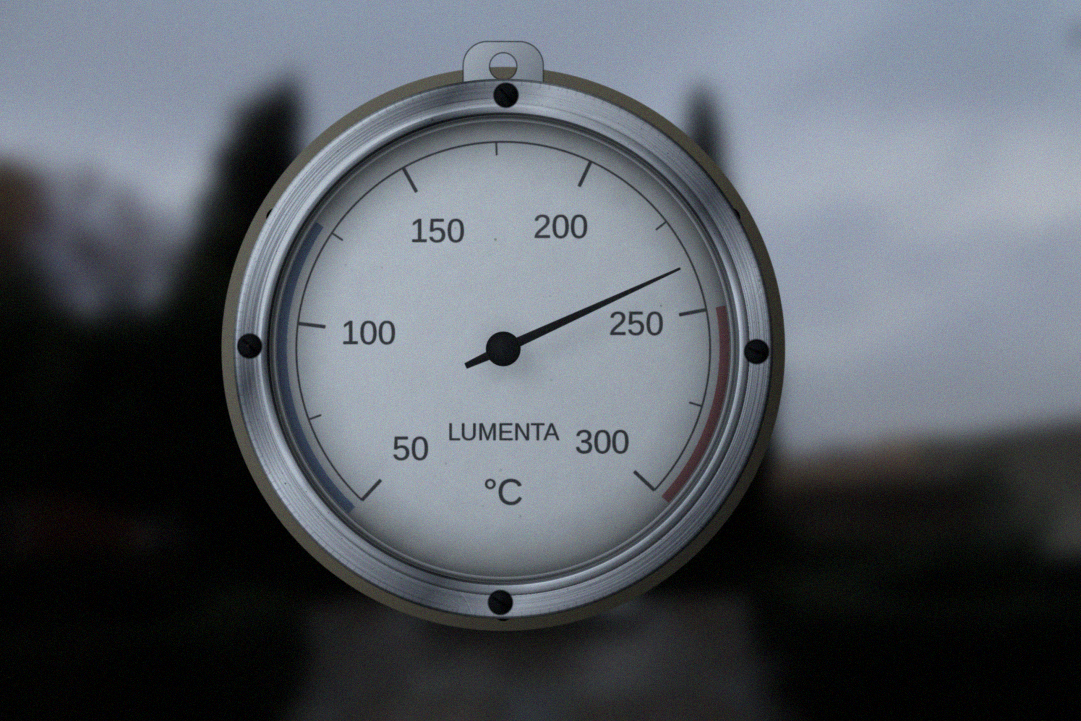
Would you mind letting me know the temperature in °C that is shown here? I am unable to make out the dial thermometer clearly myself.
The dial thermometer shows 237.5 °C
